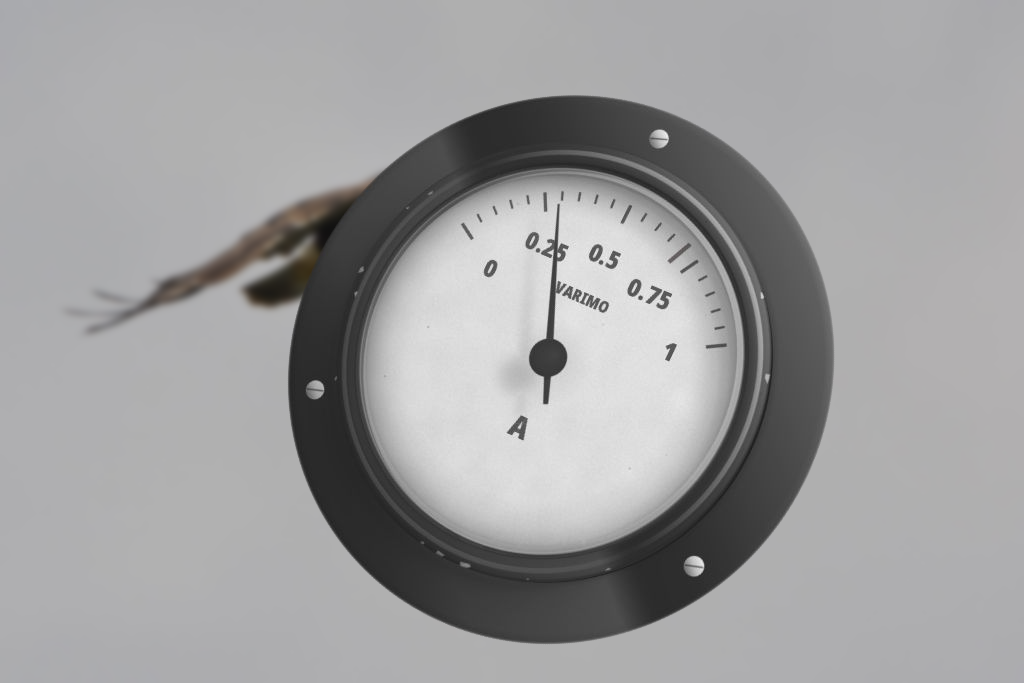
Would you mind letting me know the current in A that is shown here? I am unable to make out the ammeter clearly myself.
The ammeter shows 0.3 A
